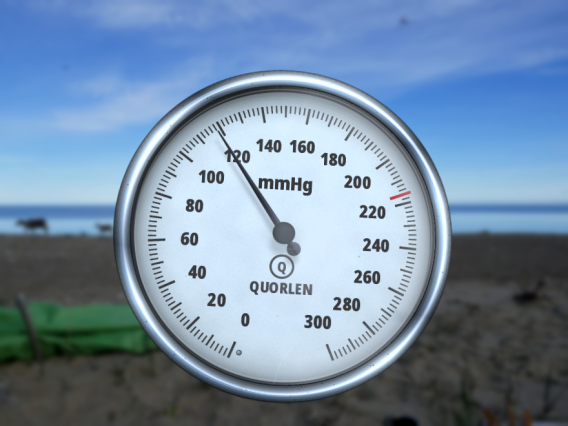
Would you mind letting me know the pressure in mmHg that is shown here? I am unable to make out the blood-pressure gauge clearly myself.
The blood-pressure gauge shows 118 mmHg
